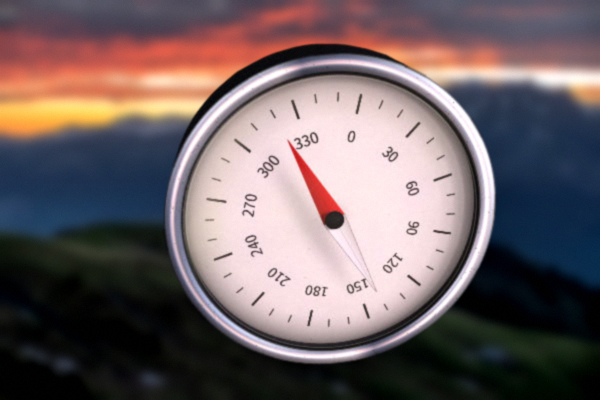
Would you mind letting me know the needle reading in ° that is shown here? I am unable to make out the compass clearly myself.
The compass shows 320 °
